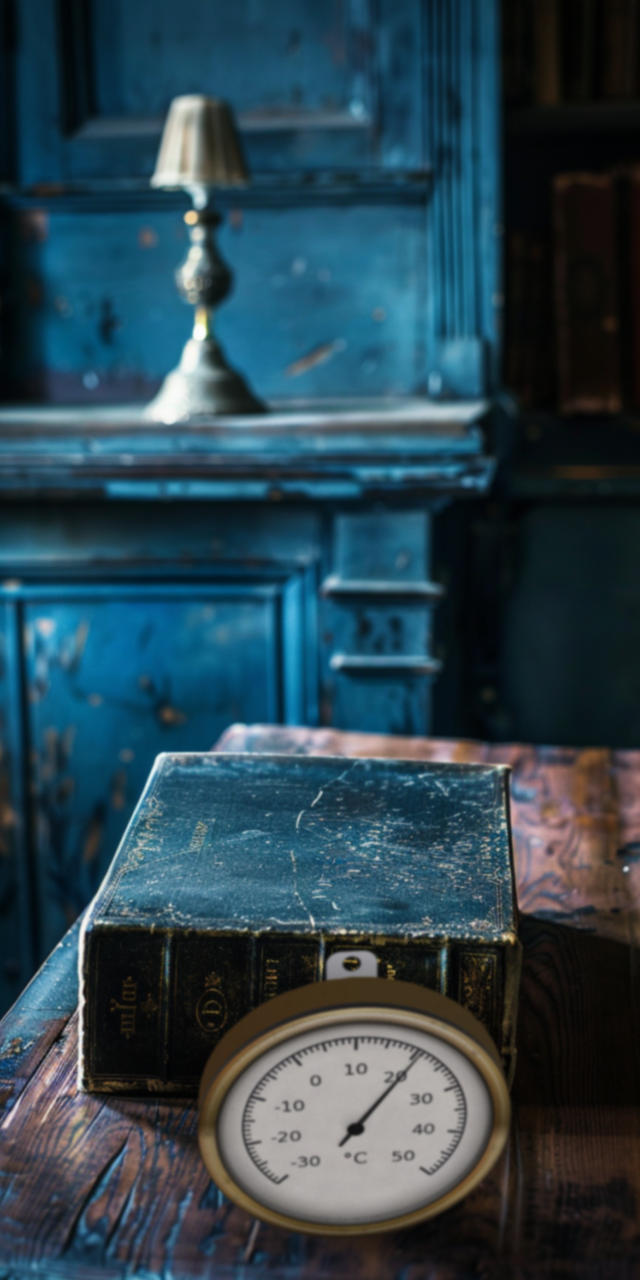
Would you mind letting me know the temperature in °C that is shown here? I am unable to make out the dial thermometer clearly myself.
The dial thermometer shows 20 °C
